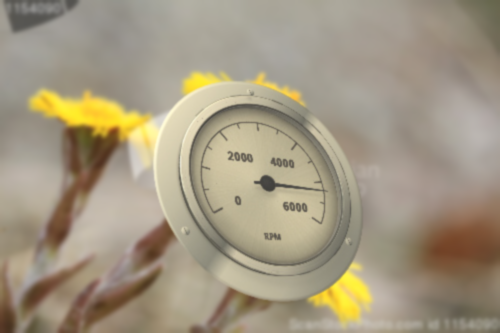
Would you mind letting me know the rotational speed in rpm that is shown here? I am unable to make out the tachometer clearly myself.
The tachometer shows 5250 rpm
